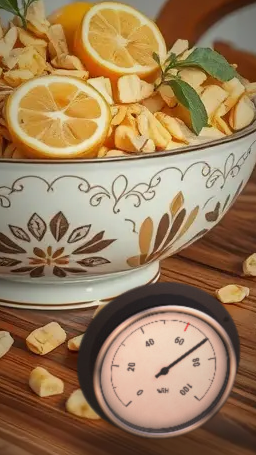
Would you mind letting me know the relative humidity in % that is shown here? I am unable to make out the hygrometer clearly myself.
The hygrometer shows 70 %
